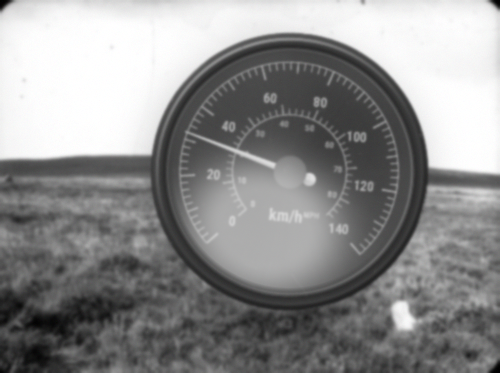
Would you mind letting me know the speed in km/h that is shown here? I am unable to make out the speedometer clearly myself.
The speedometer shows 32 km/h
